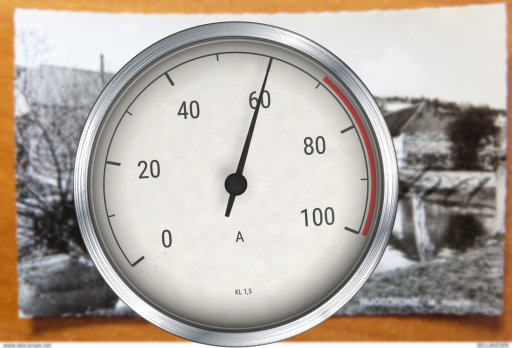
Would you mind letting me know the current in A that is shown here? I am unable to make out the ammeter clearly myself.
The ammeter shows 60 A
